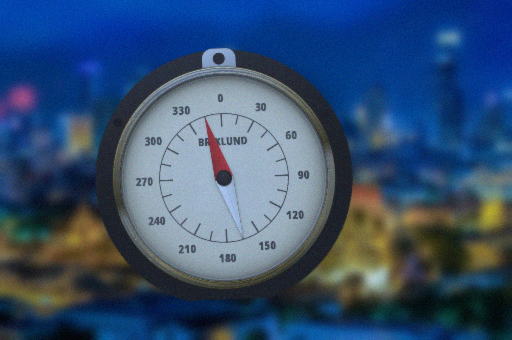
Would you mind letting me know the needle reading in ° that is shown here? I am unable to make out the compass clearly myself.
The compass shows 345 °
